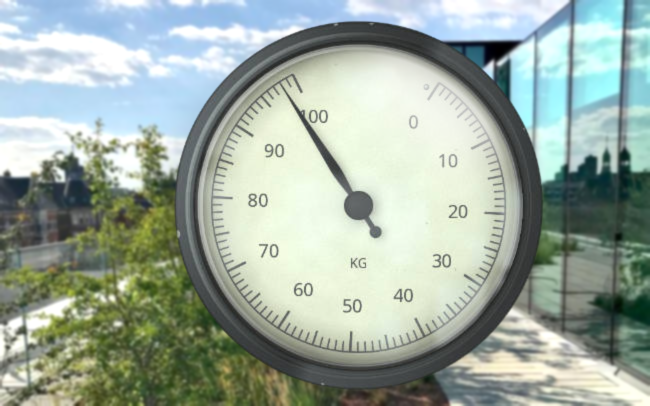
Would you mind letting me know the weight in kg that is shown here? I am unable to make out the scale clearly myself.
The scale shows 98 kg
